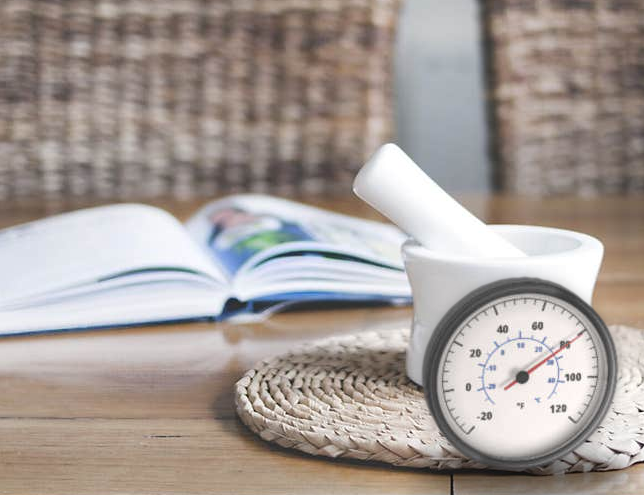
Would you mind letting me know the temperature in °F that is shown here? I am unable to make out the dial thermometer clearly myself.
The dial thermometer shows 80 °F
